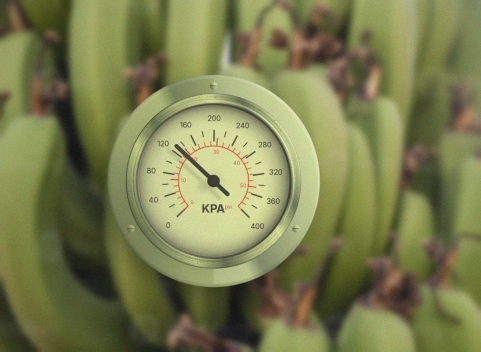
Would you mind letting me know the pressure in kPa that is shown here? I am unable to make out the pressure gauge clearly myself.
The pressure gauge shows 130 kPa
